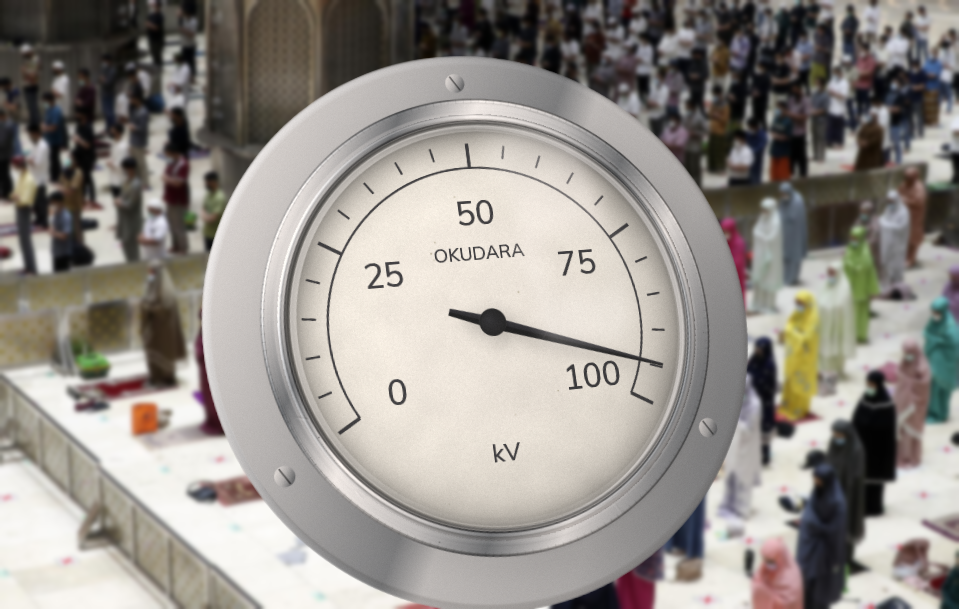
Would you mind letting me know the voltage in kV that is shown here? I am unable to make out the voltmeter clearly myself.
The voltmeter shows 95 kV
